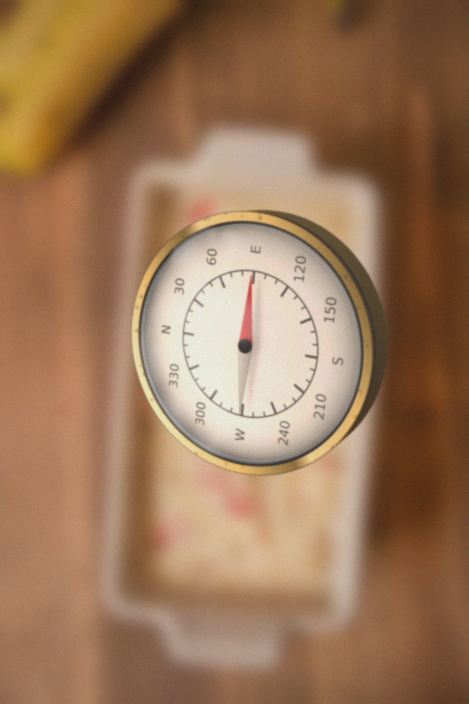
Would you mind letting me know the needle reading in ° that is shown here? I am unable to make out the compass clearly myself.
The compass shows 90 °
